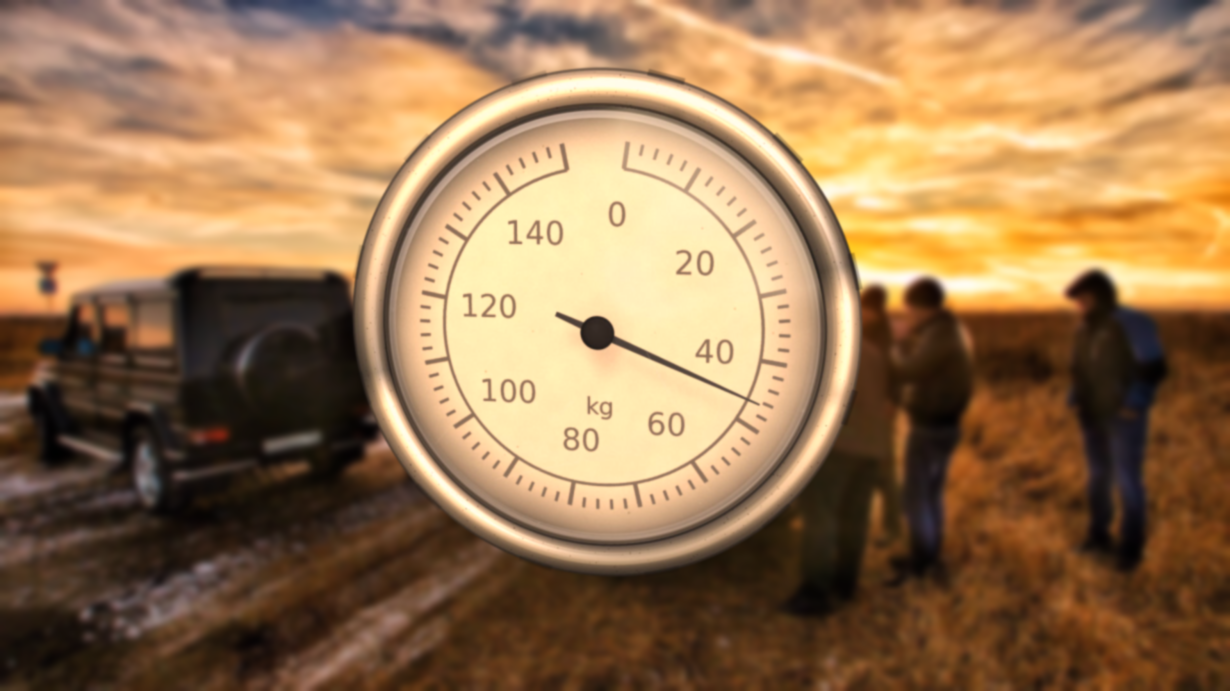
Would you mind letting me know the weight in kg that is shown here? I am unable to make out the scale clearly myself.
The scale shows 46 kg
